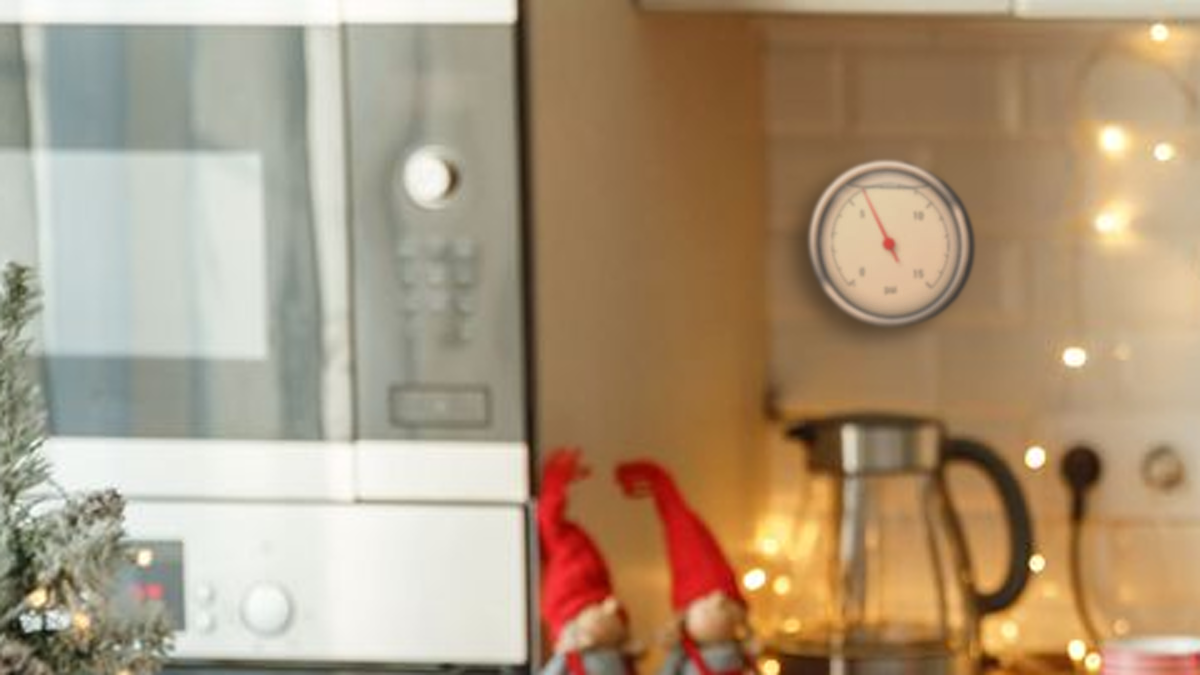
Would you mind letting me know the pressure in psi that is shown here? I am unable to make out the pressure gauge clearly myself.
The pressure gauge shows 6 psi
